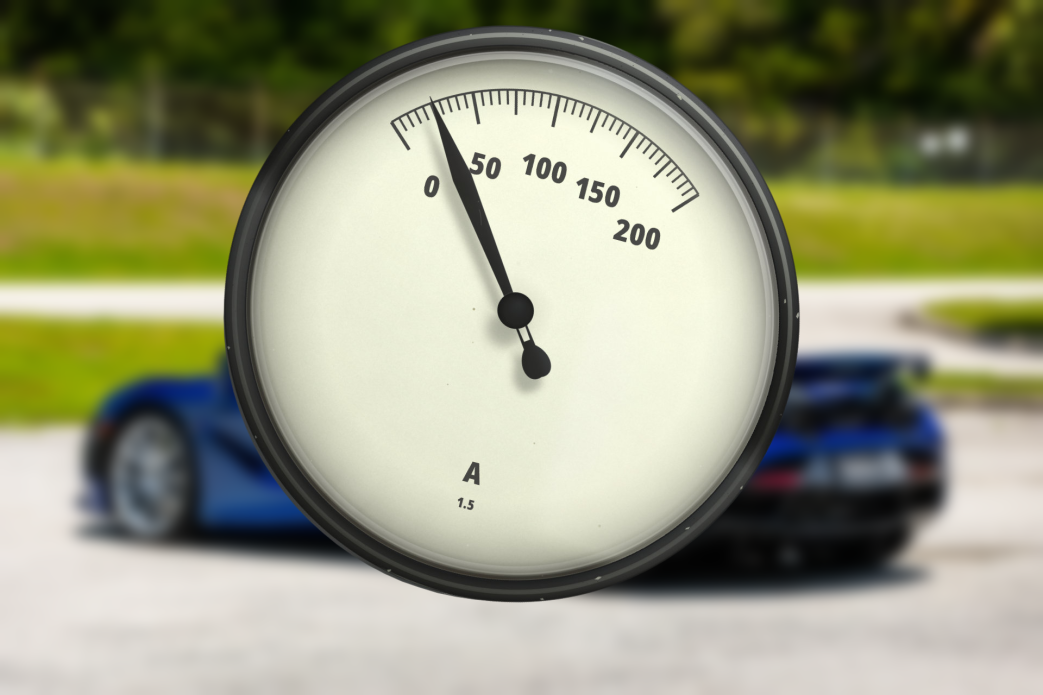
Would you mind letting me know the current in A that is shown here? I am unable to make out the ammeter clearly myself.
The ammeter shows 25 A
